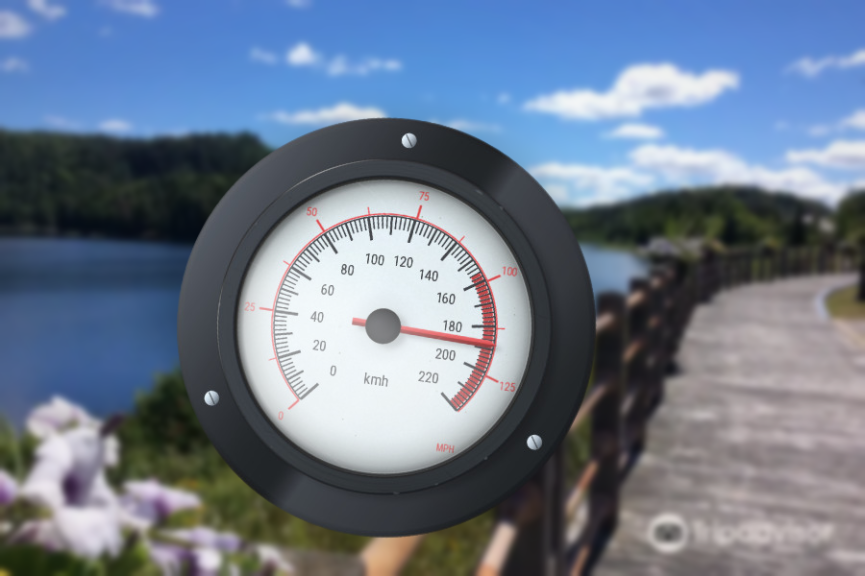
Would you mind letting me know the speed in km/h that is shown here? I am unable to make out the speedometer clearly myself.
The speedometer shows 188 km/h
